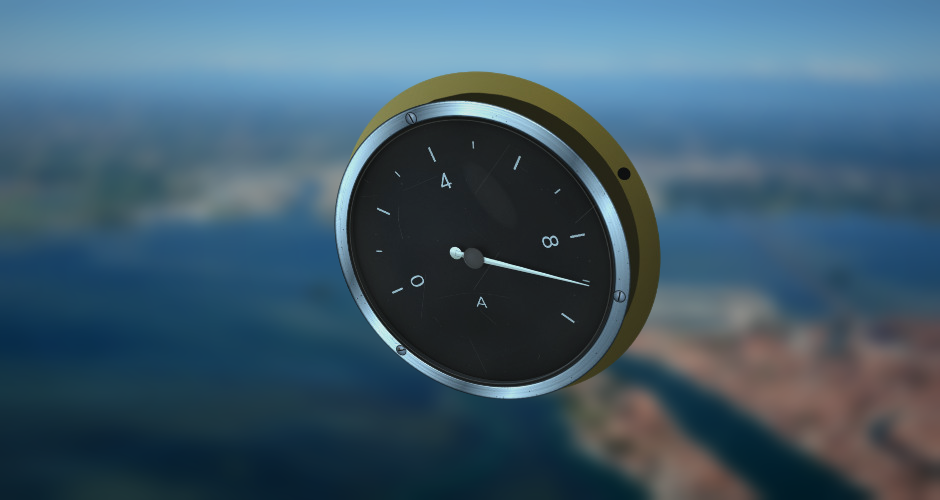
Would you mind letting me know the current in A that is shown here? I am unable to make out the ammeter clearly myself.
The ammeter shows 9 A
